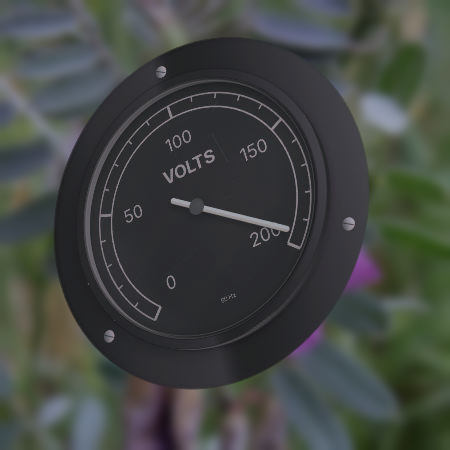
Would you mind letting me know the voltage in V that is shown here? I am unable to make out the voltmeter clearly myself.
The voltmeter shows 195 V
